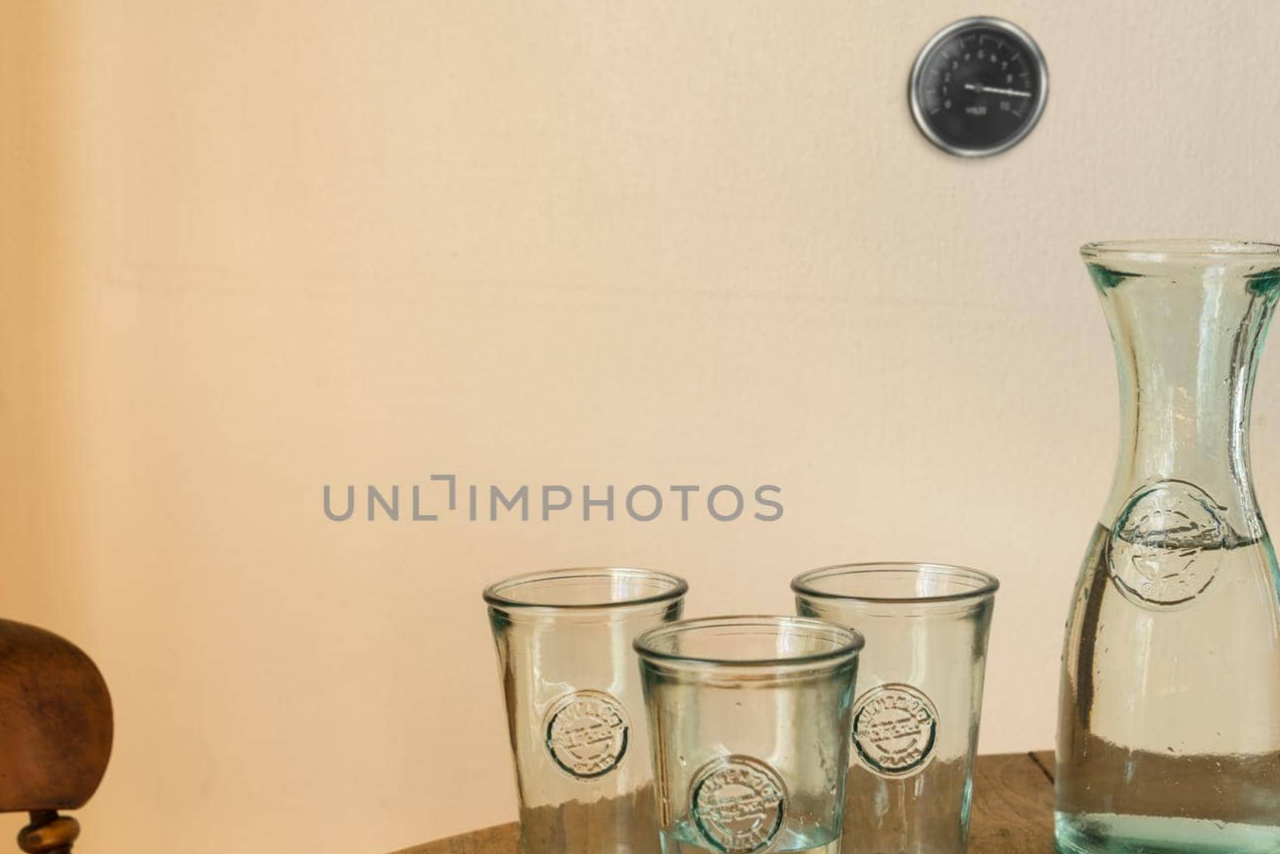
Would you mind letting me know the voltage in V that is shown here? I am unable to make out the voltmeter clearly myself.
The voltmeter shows 9 V
